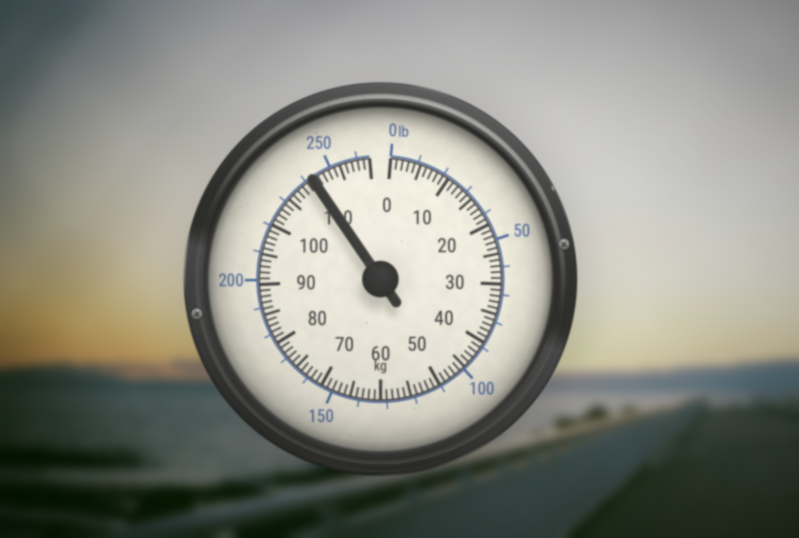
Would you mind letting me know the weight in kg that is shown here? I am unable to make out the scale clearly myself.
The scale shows 110 kg
